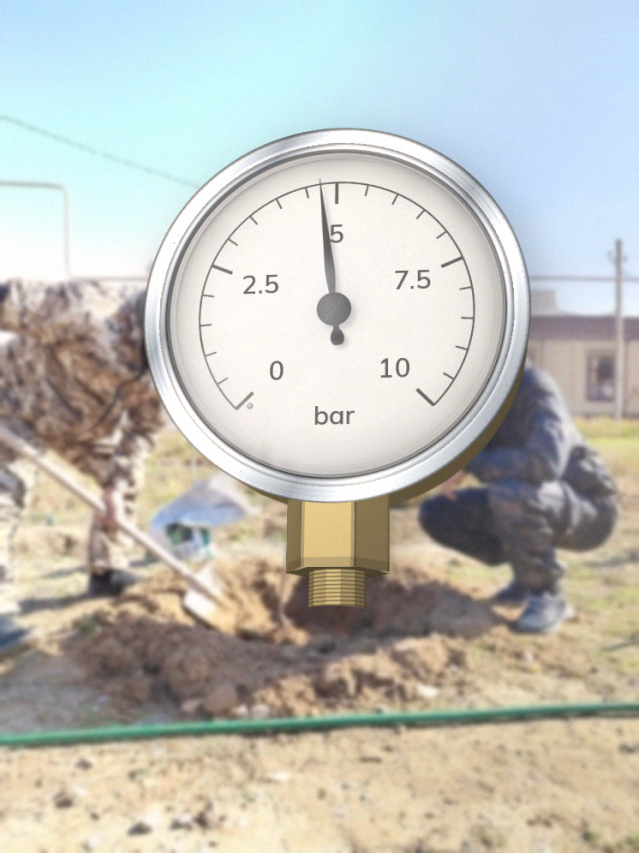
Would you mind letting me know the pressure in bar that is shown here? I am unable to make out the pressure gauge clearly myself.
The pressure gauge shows 4.75 bar
